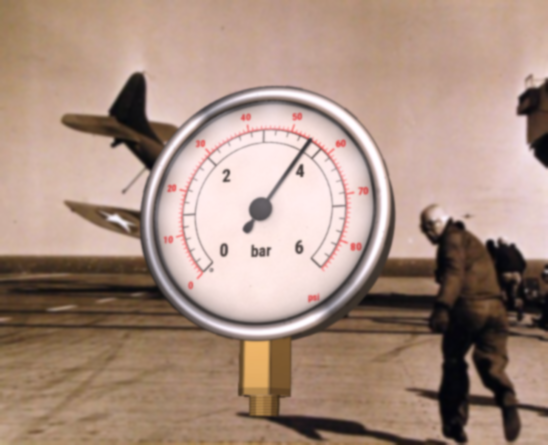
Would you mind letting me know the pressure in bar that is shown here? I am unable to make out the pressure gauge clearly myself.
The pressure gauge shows 3.8 bar
